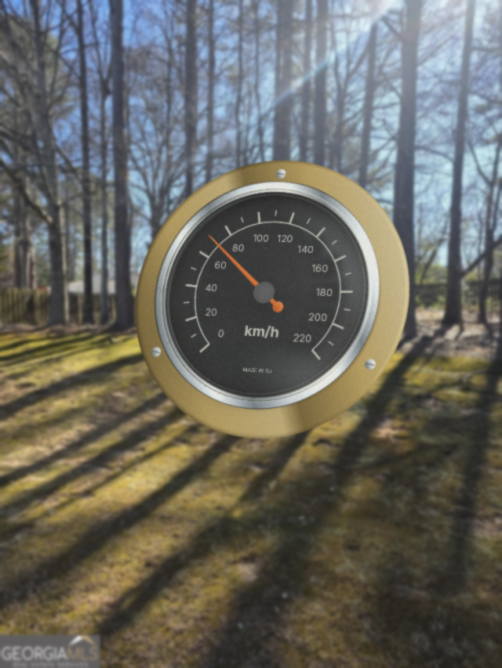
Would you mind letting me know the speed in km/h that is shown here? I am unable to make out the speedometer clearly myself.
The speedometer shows 70 km/h
